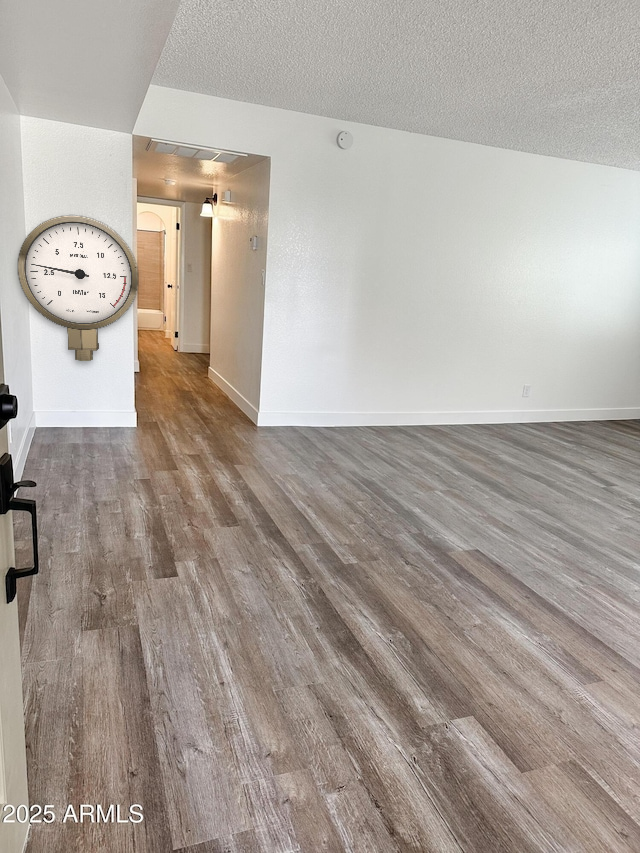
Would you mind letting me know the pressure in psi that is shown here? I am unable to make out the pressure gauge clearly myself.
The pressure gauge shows 3 psi
